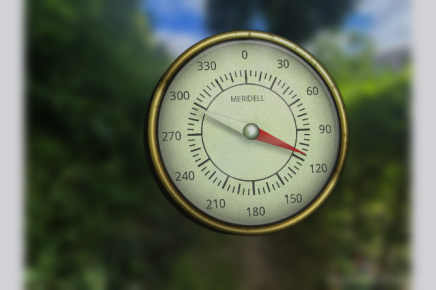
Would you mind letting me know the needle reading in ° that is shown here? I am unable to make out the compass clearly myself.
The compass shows 115 °
